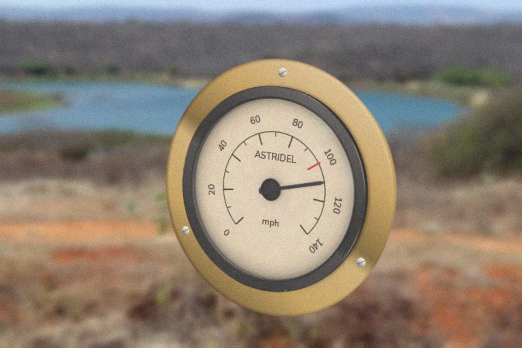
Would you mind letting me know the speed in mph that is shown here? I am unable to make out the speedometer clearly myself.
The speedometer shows 110 mph
